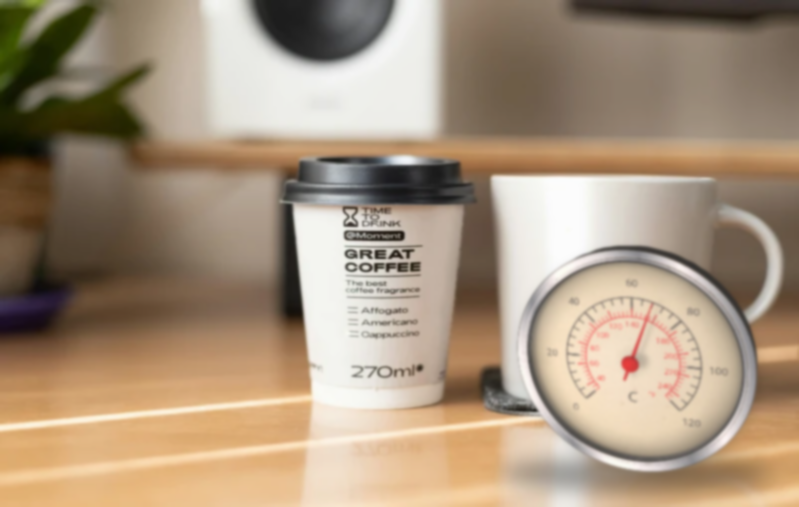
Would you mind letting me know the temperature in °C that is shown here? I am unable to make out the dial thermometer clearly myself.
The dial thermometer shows 68 °C
